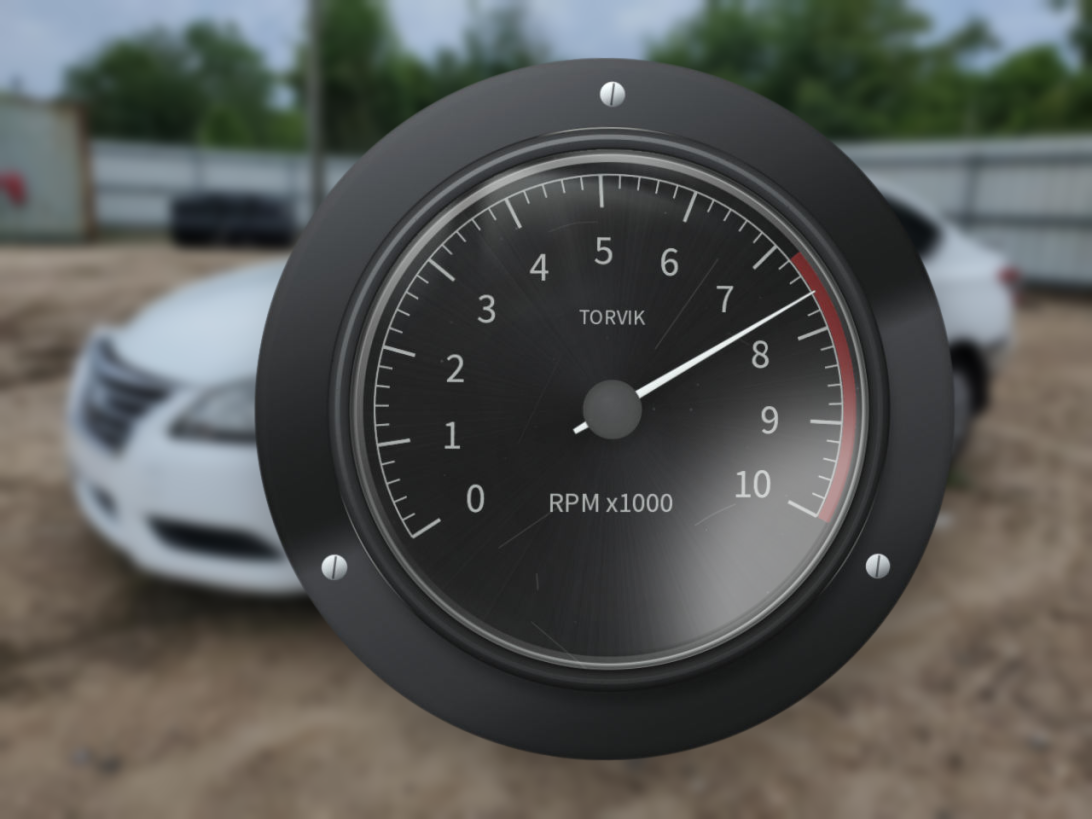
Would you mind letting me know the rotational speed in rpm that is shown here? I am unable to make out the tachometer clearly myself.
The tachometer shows 7600 rpm
